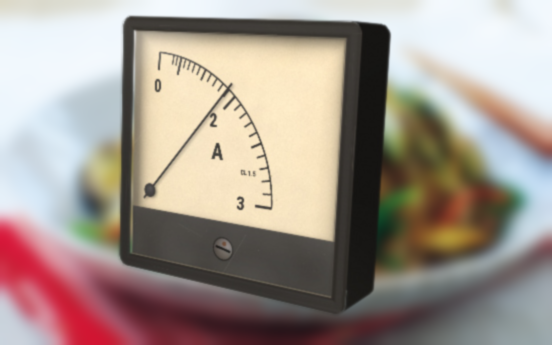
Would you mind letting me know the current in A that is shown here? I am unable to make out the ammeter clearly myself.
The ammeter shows 1.9 A
